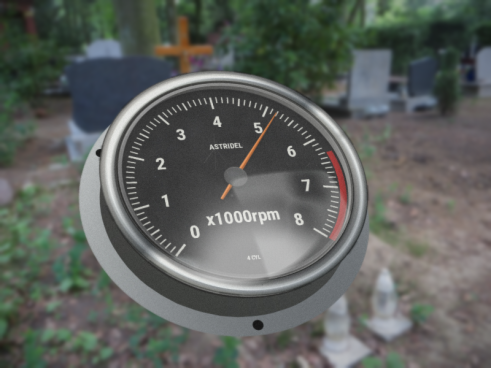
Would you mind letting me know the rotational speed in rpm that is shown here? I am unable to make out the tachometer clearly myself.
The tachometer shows 5200 rpm
